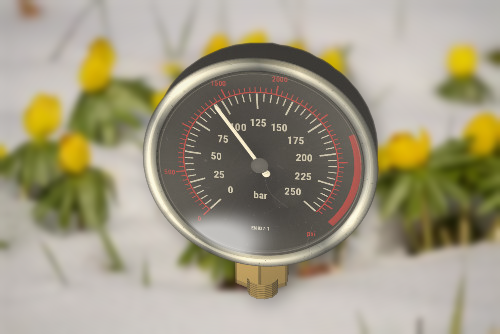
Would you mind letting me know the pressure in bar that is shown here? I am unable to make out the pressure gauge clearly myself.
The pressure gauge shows 95 bar
